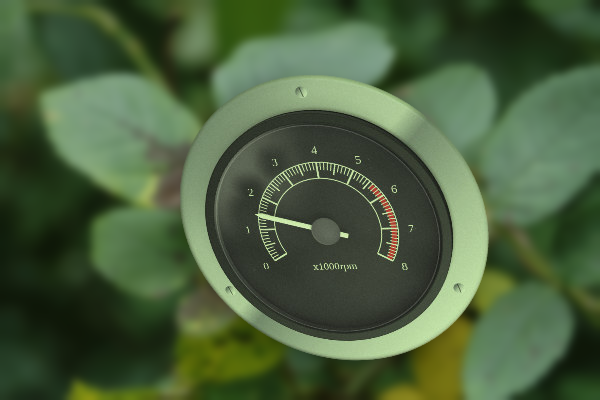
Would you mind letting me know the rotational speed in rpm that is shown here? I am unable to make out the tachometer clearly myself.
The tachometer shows 1500 rpm
